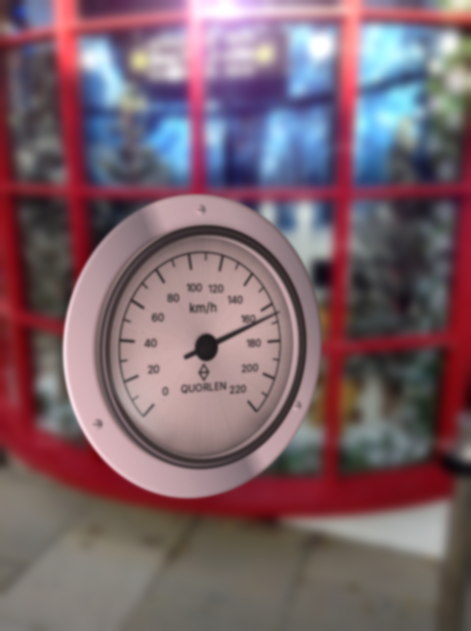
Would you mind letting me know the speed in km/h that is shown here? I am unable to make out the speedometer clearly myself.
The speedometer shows 165 km/h
